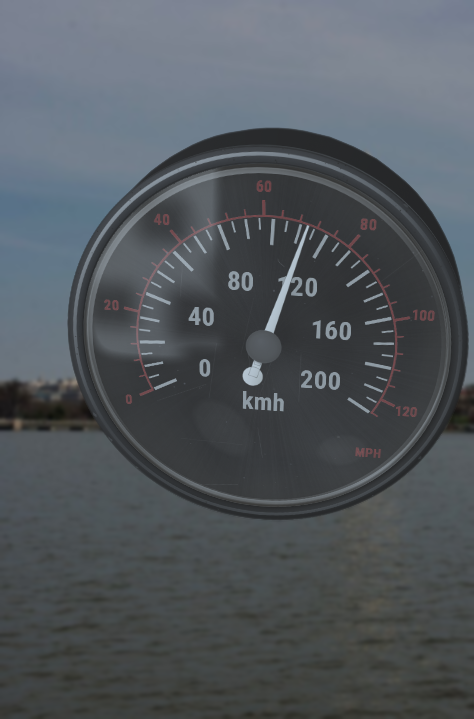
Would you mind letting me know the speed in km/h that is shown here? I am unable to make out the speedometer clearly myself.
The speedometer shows 112.5 km/h
